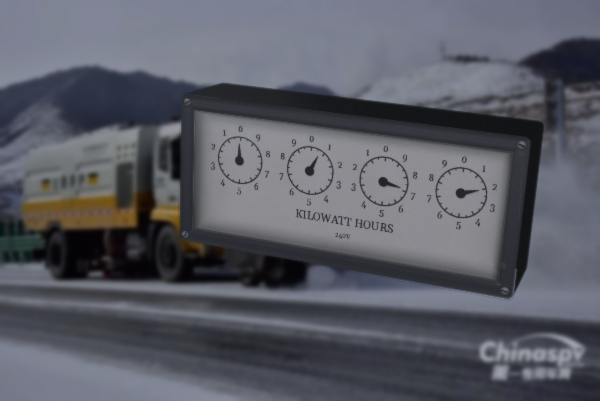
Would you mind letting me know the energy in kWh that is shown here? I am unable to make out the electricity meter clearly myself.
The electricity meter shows 72 kWh
